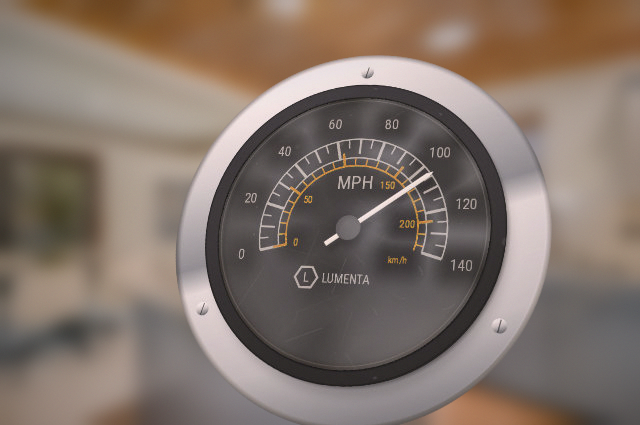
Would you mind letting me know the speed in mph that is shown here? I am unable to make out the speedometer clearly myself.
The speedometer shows 105 mph
